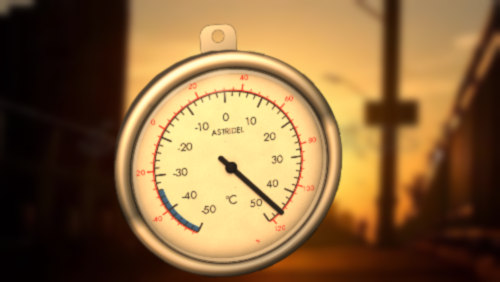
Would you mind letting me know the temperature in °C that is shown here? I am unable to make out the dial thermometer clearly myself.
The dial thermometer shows 46 °C
